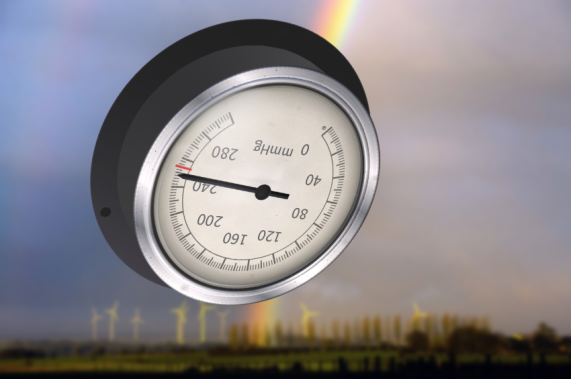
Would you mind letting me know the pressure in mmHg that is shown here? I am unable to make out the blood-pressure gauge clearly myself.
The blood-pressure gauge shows 250 mmHg
